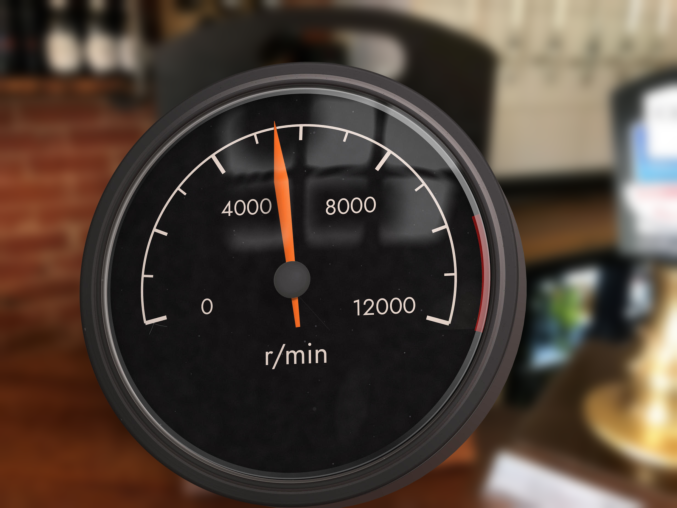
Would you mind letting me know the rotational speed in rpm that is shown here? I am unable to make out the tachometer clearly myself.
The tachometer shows 5500 rpm
